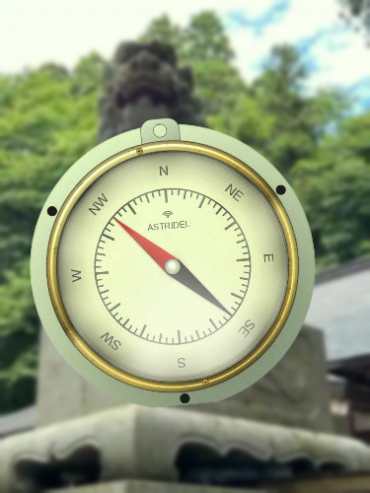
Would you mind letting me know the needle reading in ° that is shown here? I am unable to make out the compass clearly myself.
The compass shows 315 °
